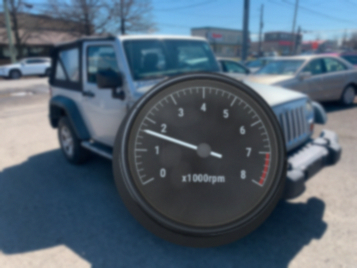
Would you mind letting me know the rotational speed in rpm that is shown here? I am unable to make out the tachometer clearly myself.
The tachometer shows 1600 rpm
